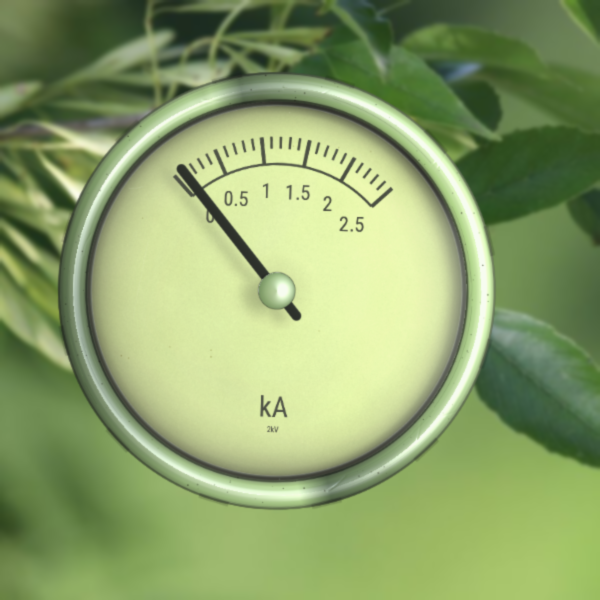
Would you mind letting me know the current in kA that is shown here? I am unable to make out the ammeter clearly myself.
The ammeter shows 0.1 kA
